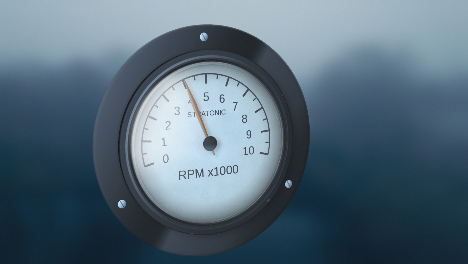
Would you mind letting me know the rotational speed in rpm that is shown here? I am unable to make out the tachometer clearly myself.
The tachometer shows 4000 rpm
